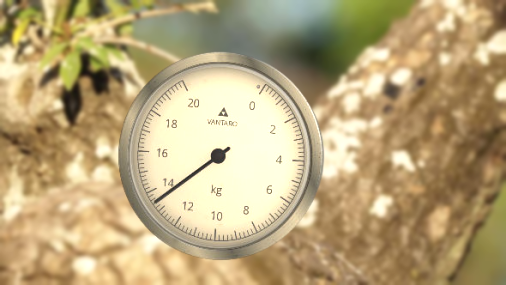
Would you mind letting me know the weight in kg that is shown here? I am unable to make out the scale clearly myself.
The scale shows 13.4 kg
